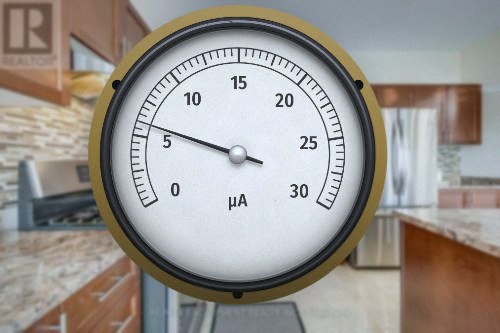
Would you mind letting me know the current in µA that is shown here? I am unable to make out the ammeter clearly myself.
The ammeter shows 6 µA
